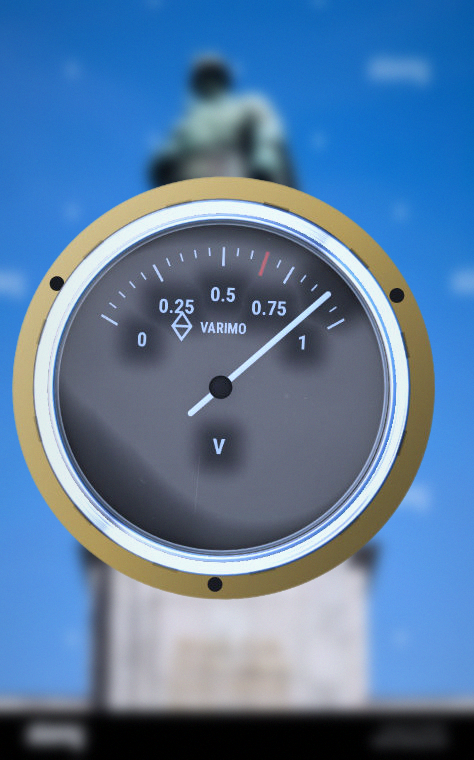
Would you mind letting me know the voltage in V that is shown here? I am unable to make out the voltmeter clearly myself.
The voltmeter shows 0.9 V
